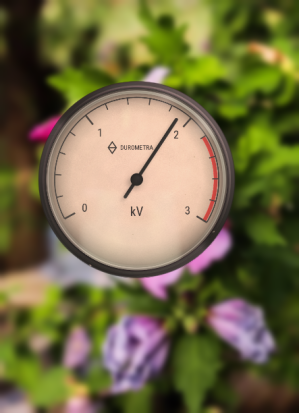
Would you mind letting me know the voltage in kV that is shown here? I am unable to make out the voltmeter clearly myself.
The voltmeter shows 1.9 kV
